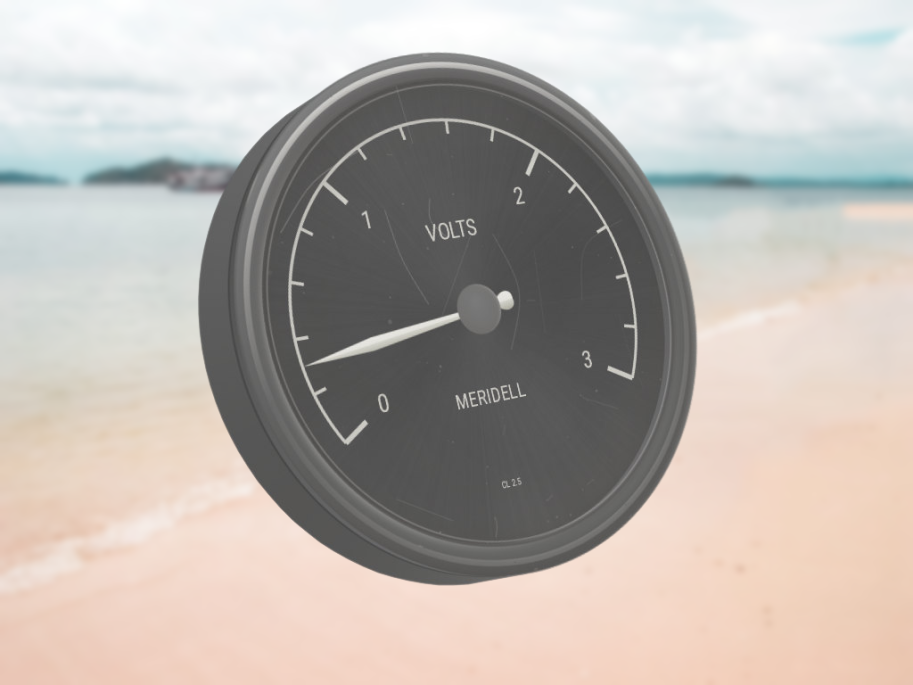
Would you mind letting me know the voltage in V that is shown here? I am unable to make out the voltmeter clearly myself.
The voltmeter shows 0.3 V
